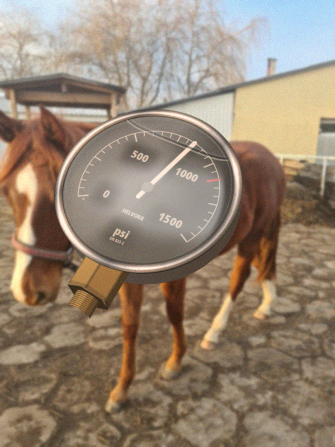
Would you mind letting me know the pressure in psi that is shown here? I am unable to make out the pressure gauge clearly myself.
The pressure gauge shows 850 psi
